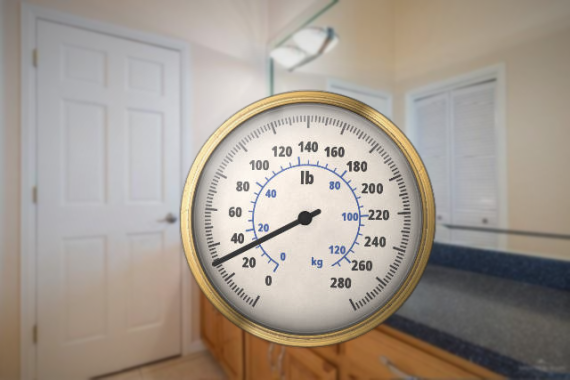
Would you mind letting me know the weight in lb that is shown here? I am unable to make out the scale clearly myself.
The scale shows 30 lb
